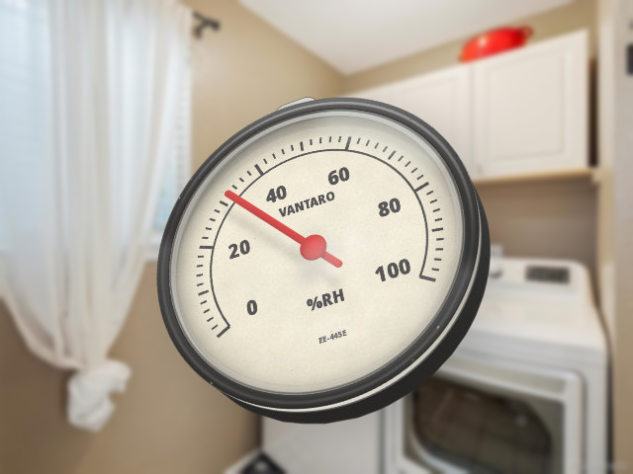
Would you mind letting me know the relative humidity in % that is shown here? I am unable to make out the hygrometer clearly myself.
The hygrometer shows 32 %
